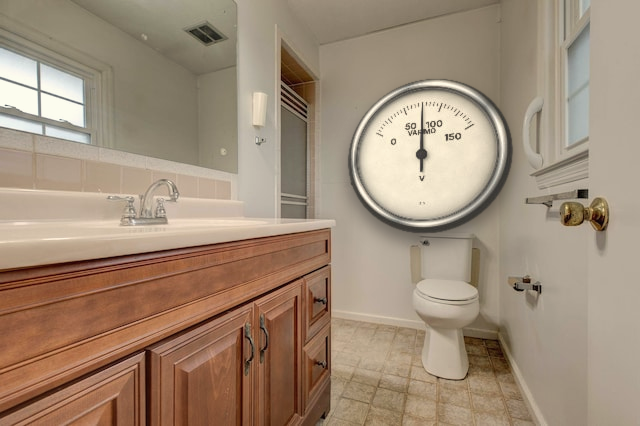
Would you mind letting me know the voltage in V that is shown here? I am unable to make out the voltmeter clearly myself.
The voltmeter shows 75 V
